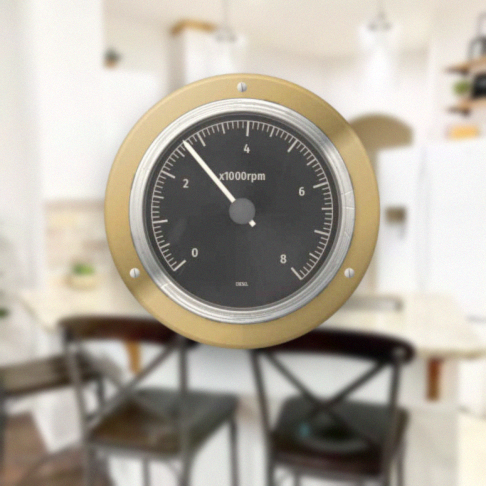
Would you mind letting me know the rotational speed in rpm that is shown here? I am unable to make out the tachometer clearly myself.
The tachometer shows 2700 rpm
